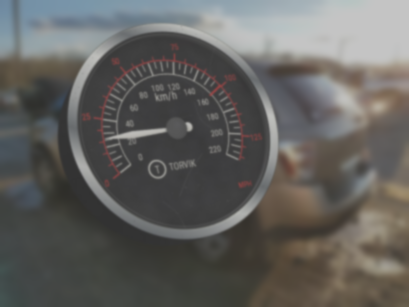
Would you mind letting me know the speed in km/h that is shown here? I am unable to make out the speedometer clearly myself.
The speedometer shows 25 km/h
